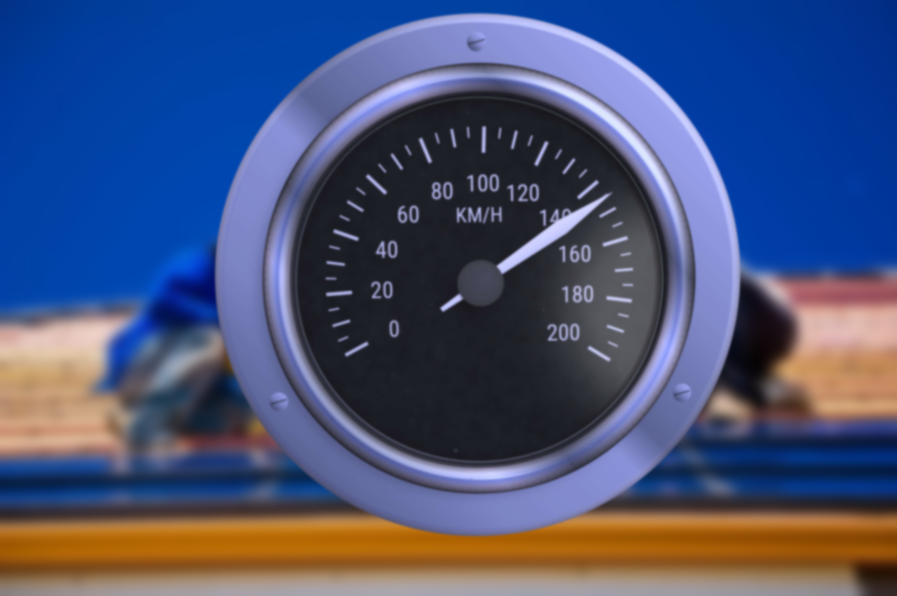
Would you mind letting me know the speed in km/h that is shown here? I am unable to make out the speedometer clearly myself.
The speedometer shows 145 km/h
